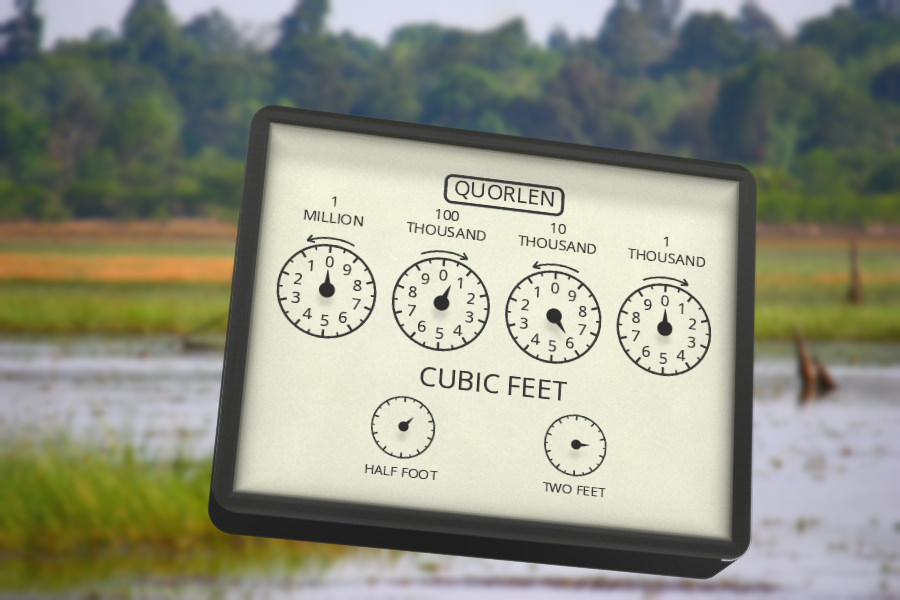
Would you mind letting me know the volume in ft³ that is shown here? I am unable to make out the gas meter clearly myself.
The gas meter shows 6000 ft³
